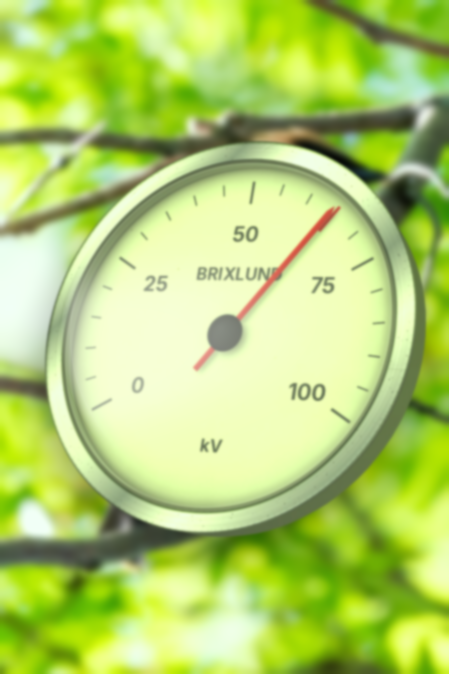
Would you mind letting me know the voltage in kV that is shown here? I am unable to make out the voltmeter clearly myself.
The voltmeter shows 65 kV
